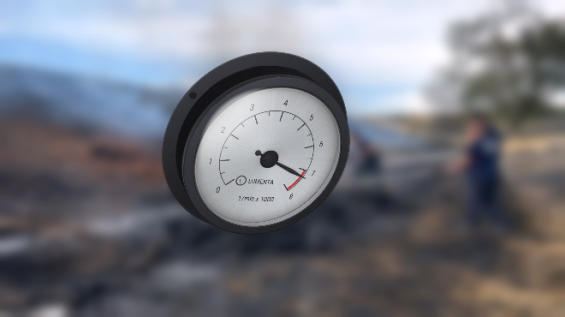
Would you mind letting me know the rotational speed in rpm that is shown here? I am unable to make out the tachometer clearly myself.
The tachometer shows 7250 rpm
